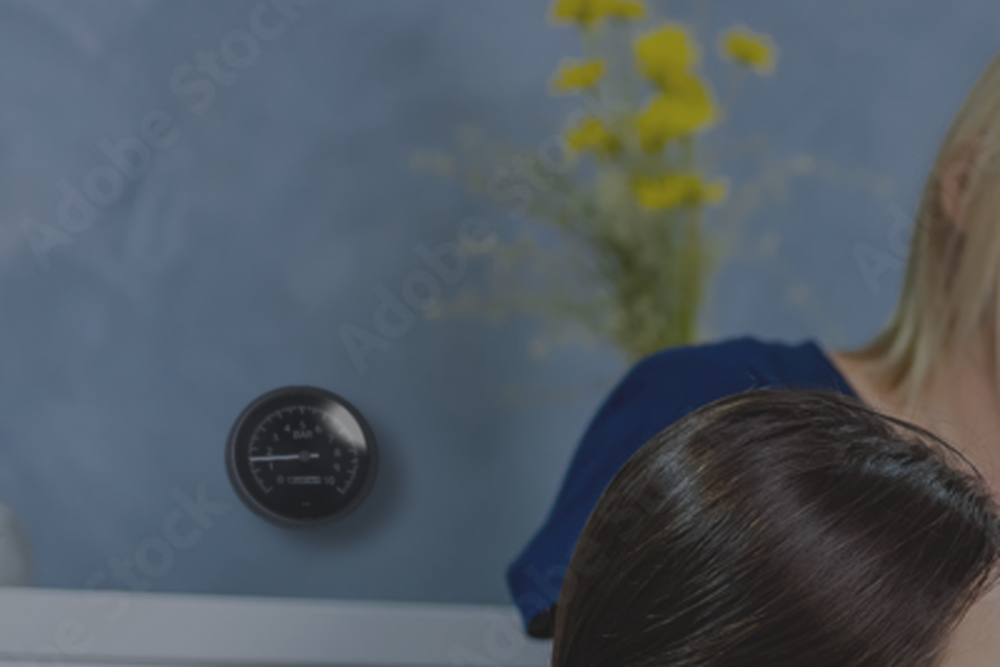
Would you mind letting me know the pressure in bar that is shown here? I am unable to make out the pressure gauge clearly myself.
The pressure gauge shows 1.5 bar
